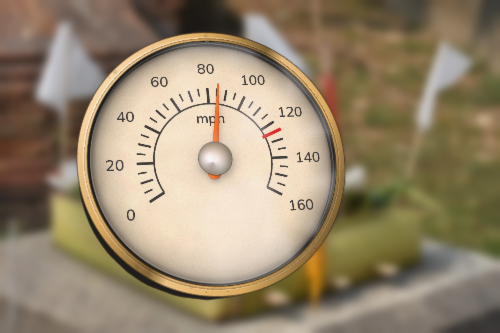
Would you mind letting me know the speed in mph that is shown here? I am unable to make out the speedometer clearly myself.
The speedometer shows 85 mph
